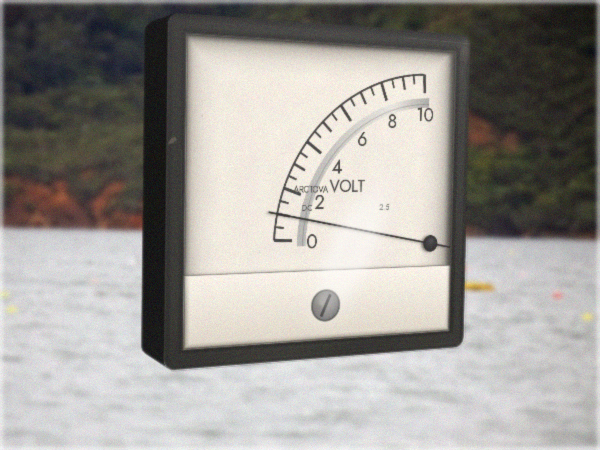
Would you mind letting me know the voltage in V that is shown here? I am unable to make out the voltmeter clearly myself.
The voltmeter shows 1 V
